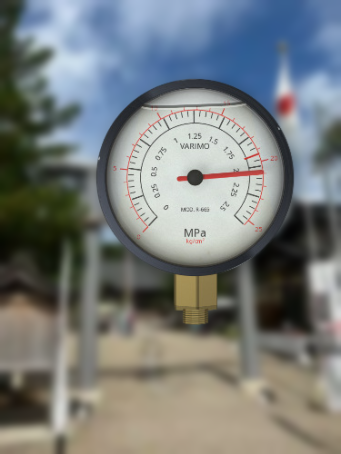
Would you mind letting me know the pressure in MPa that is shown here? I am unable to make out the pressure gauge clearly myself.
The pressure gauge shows 2.05 MPa
